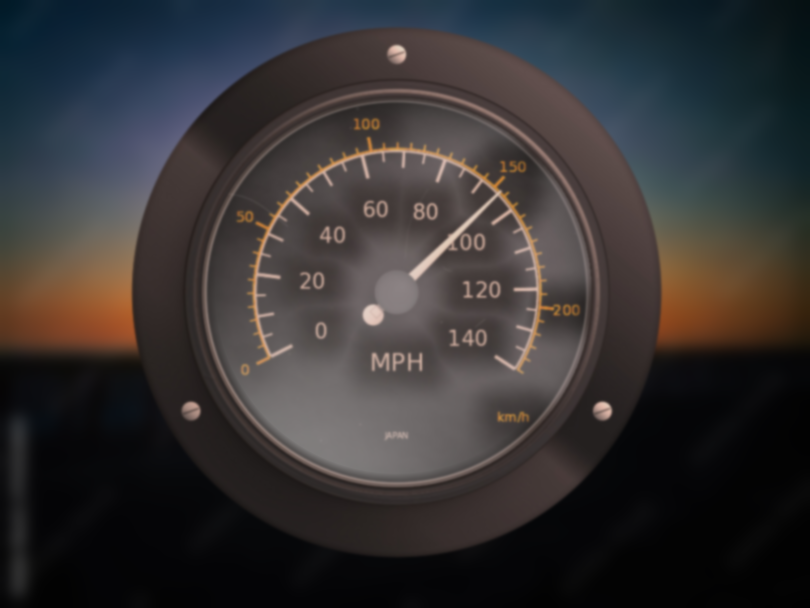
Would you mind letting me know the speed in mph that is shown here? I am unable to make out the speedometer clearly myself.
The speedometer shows 95 mph
